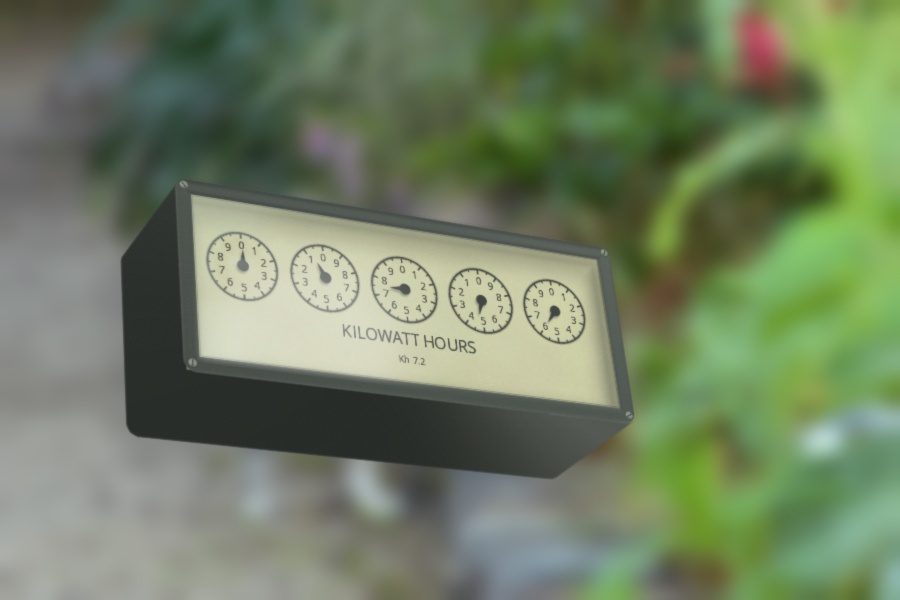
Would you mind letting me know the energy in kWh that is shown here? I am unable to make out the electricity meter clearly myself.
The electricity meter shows 746 kWh
